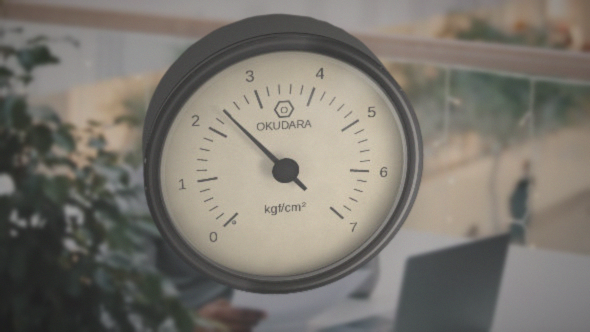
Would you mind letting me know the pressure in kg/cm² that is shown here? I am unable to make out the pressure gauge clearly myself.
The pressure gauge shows 2.4 kg/cm²
